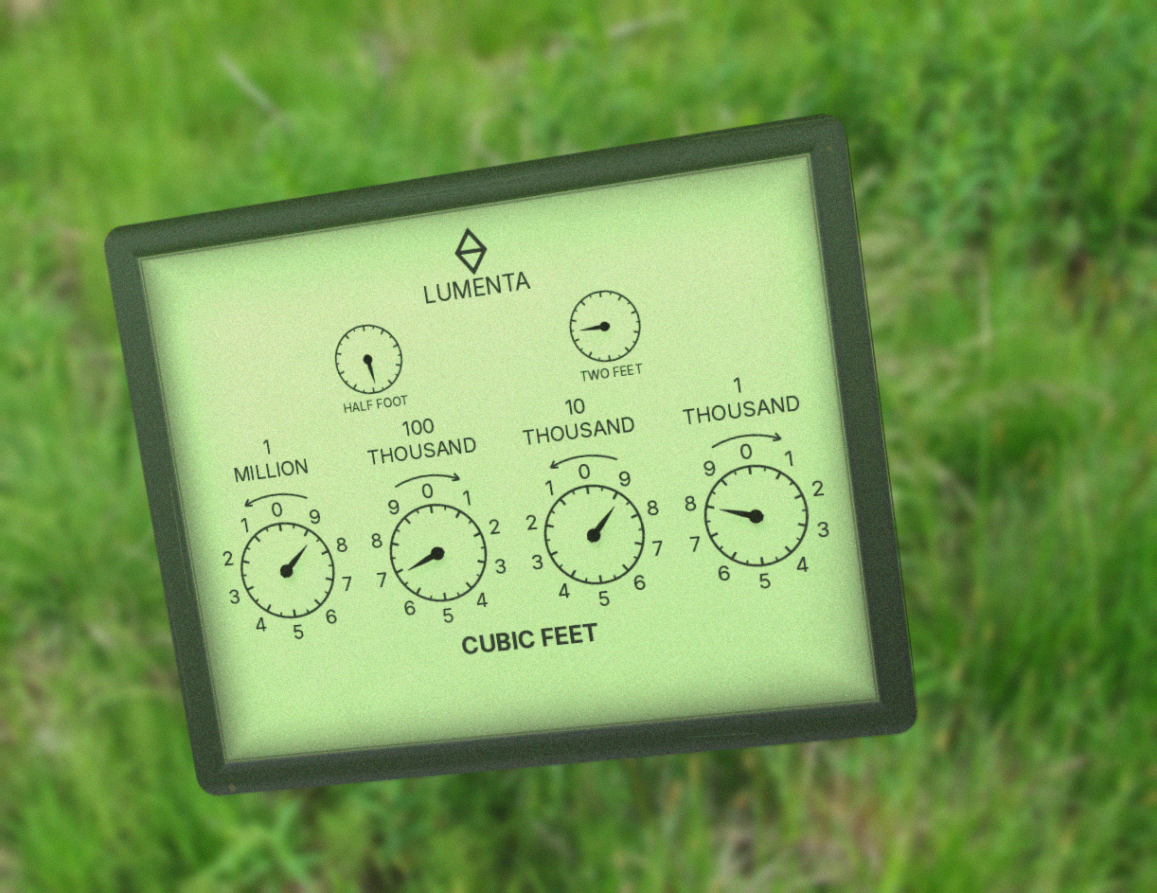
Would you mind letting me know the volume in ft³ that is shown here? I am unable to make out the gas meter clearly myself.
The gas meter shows 868800 ft³
